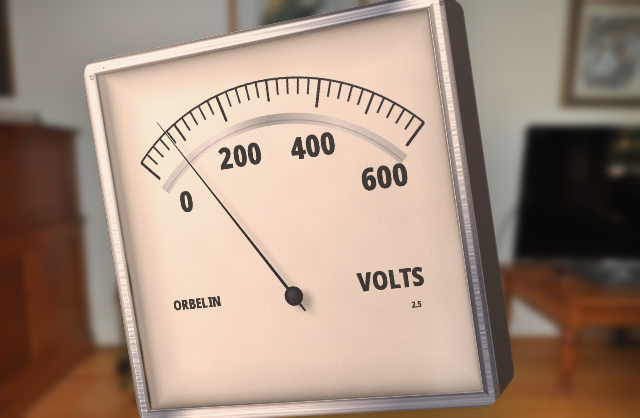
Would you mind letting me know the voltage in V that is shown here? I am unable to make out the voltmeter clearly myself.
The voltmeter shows 80 V
